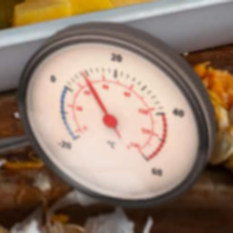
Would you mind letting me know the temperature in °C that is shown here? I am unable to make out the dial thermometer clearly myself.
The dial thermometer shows 10 °C
